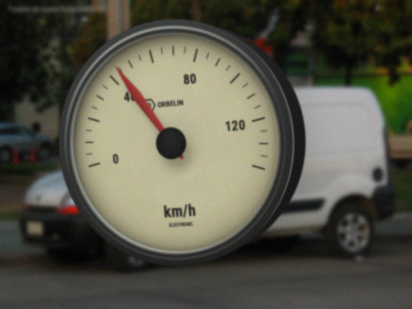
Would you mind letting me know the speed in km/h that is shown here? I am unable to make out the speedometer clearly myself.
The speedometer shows 45 km/h
